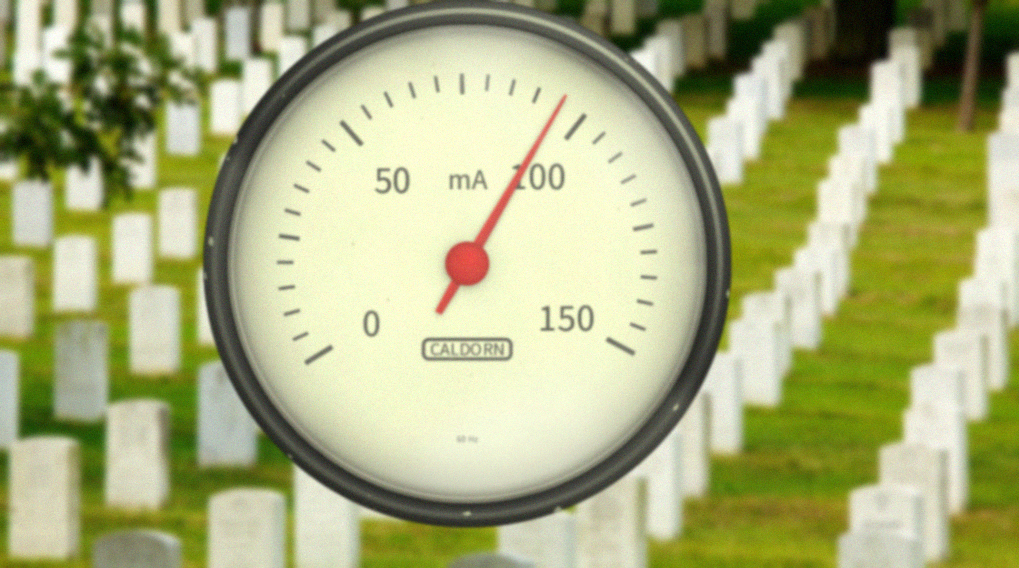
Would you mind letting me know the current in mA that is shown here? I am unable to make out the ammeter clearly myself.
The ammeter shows 95 mA
